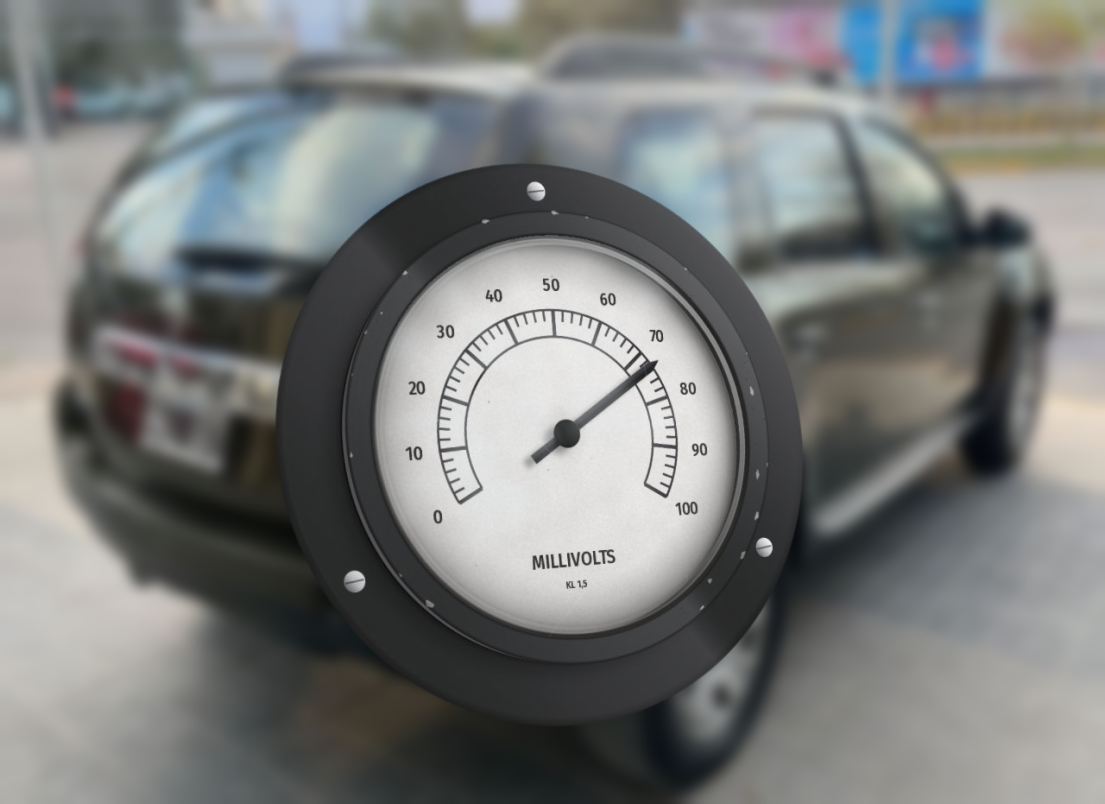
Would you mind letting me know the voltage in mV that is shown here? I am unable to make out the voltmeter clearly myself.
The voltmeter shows 73 mV
